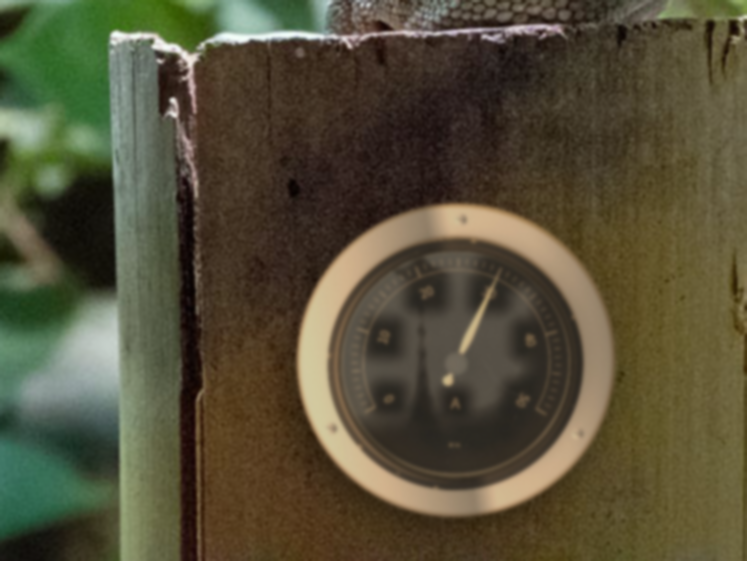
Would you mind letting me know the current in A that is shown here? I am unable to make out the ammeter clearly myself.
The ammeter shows 30 A
